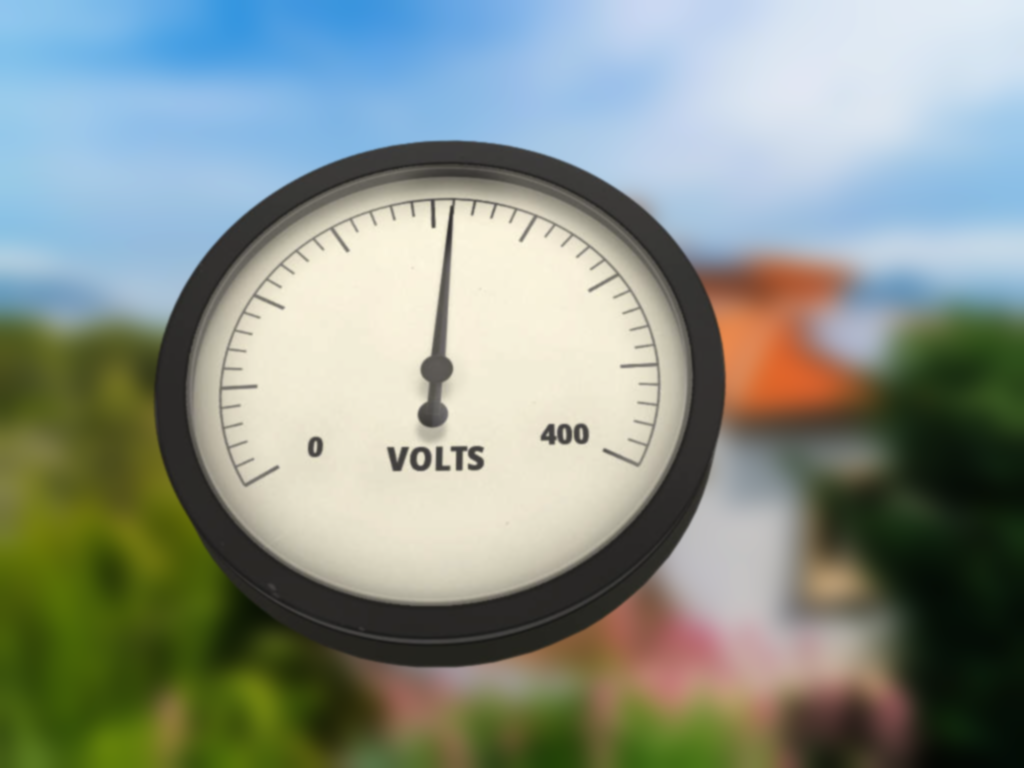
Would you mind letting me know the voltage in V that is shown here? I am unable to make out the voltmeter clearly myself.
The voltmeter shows 210 V
